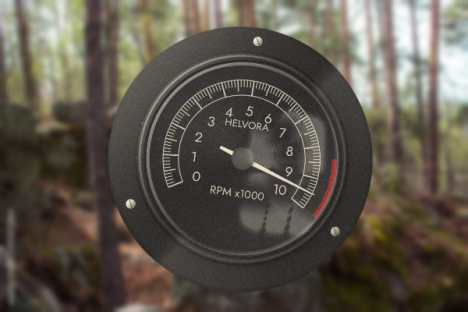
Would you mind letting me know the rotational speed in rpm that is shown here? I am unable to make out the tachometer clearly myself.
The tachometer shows 9500 rpm
